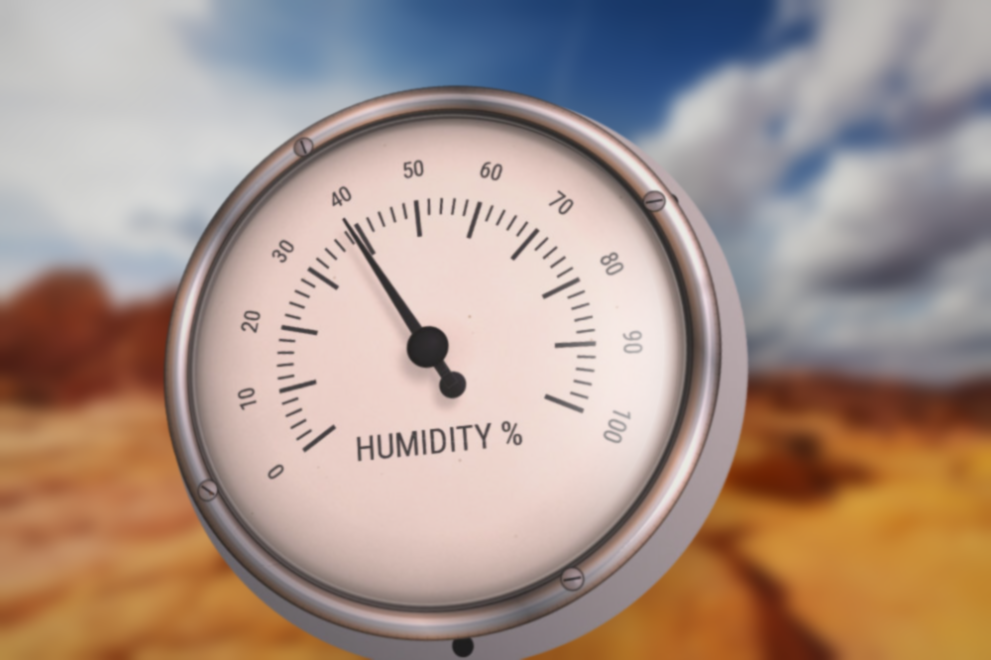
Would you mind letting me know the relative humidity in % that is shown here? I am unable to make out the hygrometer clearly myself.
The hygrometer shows 39 %
